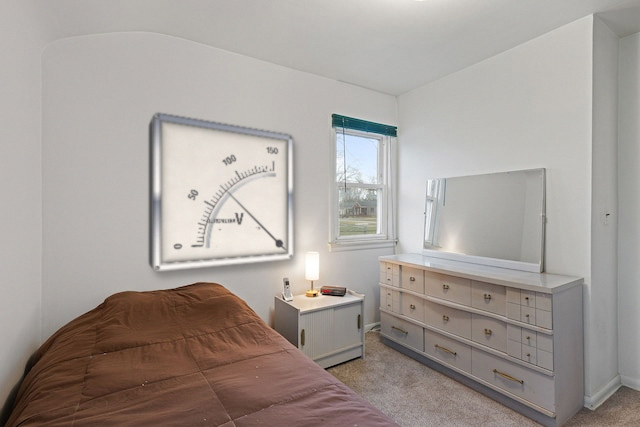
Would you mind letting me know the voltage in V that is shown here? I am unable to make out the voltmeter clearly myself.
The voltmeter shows 75 V
